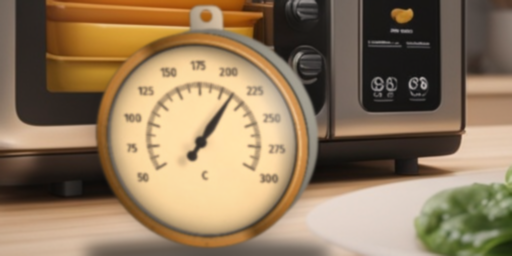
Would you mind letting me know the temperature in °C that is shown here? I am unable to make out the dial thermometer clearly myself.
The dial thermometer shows 212.5 °C
